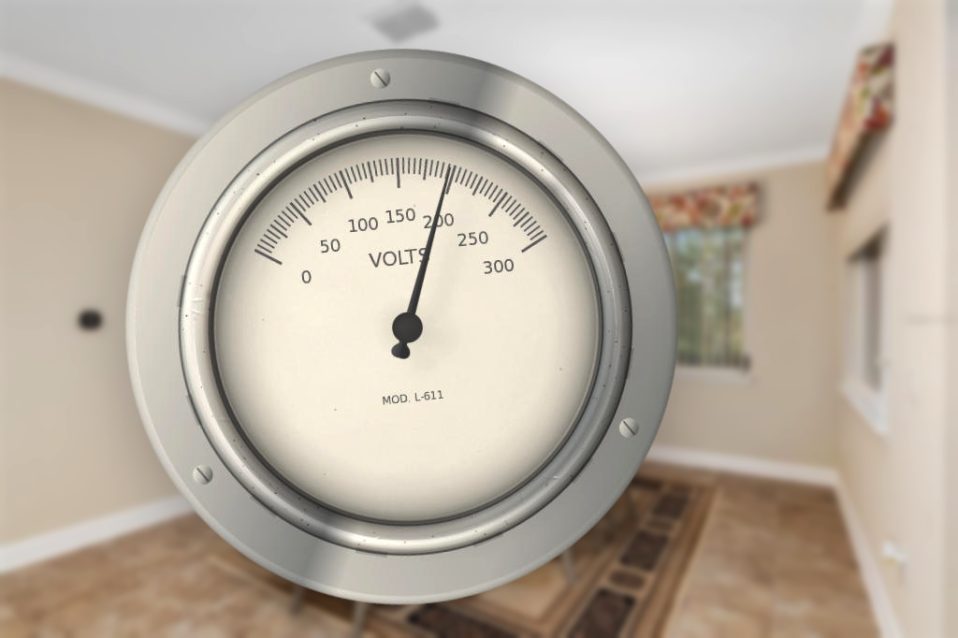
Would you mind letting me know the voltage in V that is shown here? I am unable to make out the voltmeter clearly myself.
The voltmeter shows 195 V
